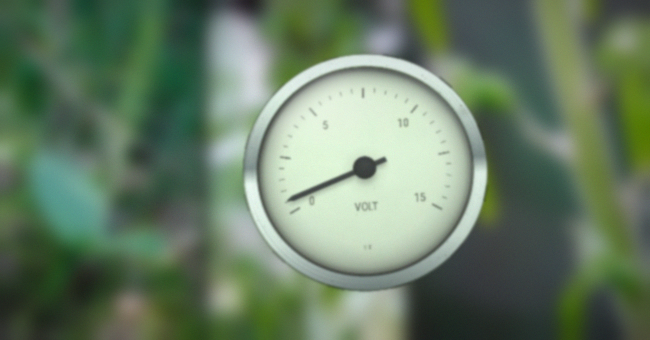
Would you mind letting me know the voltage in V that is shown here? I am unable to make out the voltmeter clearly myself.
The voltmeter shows 0.5 V
